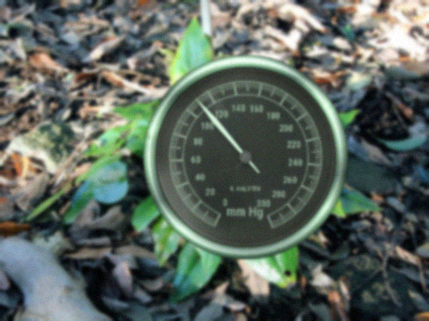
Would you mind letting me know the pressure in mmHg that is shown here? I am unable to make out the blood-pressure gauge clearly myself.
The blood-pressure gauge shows 110 mmHg
